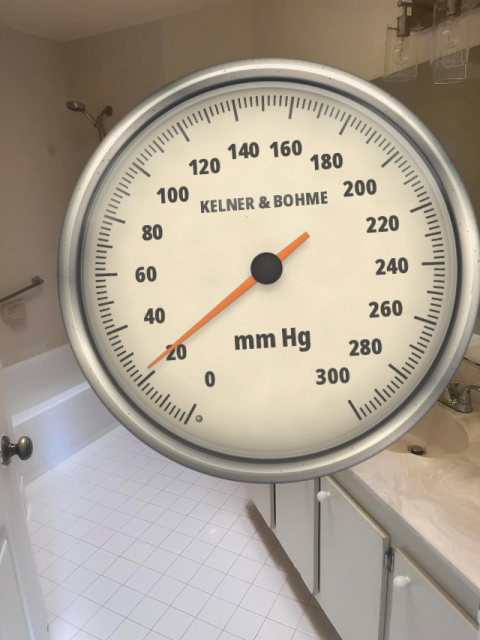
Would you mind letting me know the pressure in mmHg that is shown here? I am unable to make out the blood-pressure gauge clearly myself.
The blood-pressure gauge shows 22 mmHg
